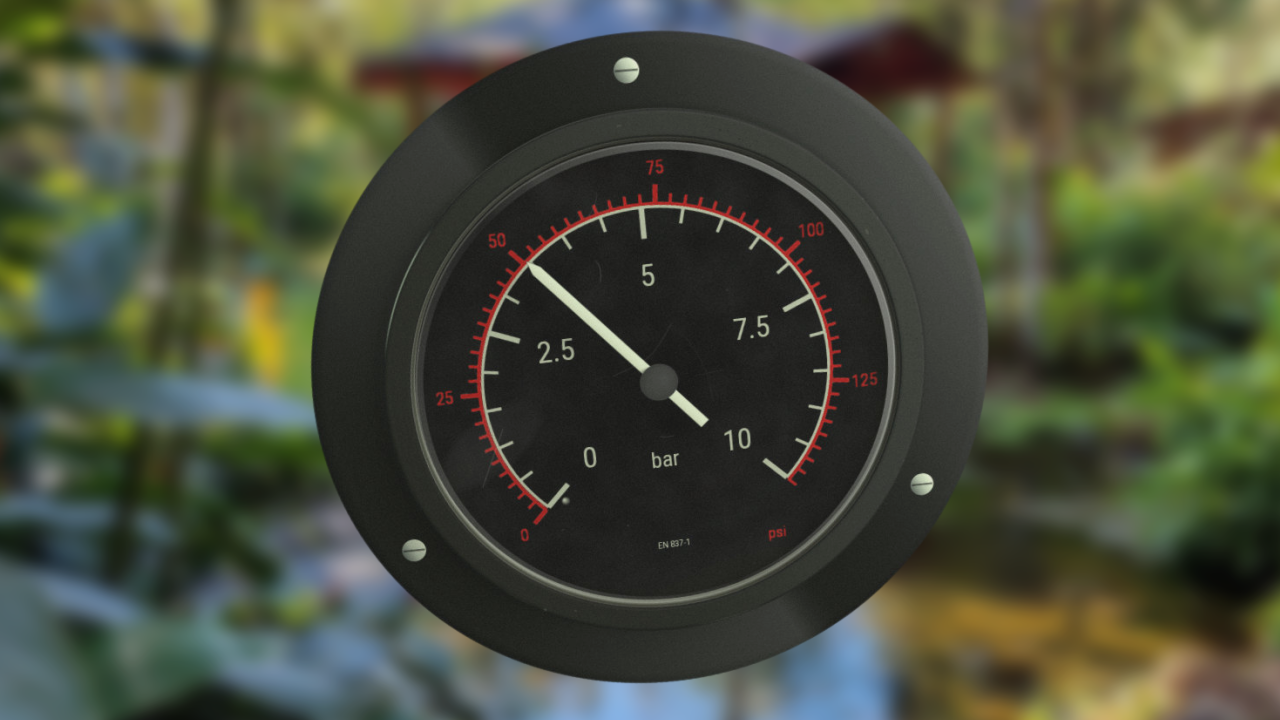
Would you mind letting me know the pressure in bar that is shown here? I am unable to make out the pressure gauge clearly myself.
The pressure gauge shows 3.5 bar
